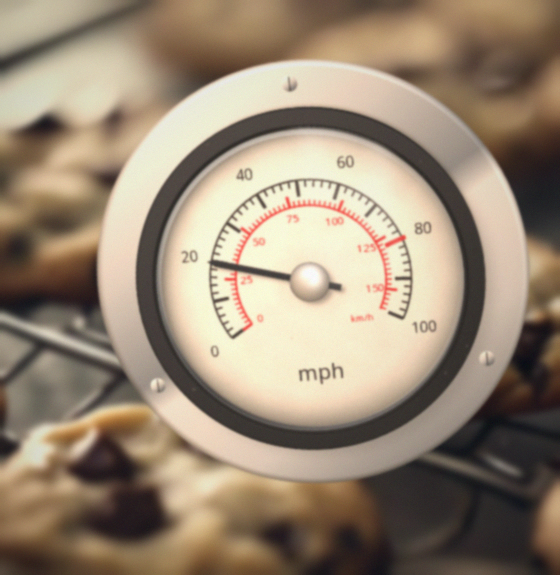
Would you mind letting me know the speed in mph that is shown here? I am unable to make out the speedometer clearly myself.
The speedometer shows 20 mph
